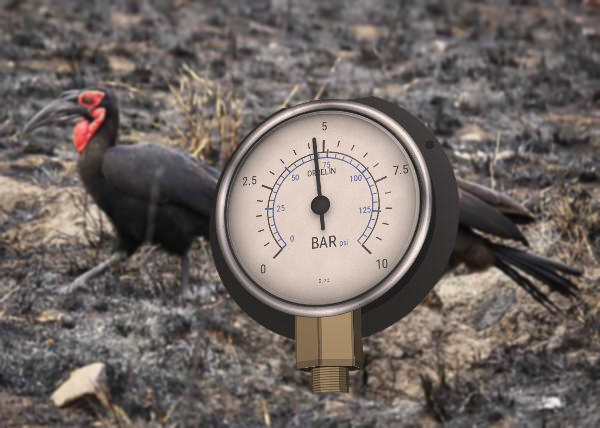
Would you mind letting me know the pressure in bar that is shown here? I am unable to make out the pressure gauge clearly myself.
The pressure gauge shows 4.75 bar
